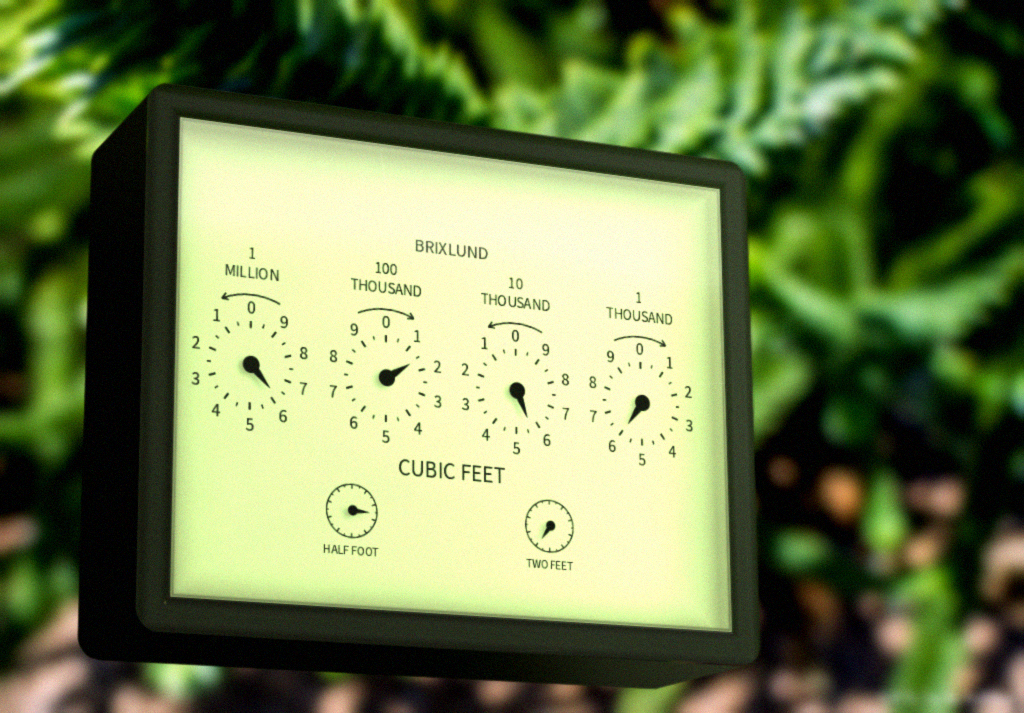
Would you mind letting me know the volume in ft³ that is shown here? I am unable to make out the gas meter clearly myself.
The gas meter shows 615600 ft³
